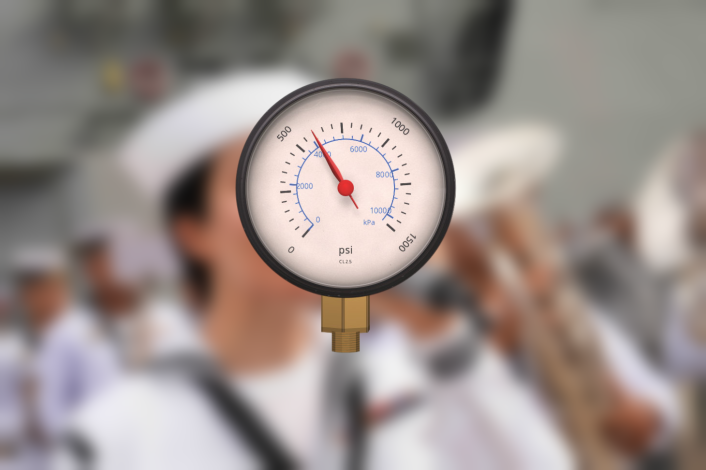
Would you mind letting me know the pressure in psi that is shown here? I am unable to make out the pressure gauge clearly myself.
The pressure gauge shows 600 psi
